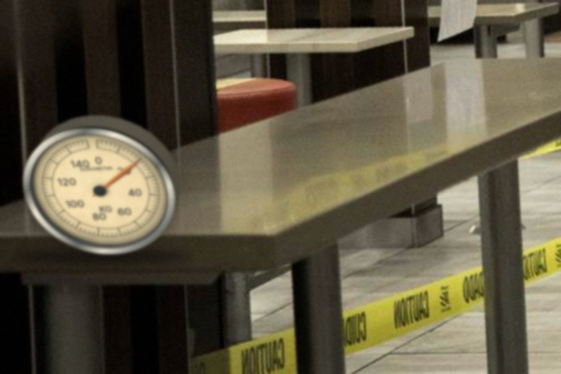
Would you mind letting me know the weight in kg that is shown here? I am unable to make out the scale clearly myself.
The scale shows 20 kg
